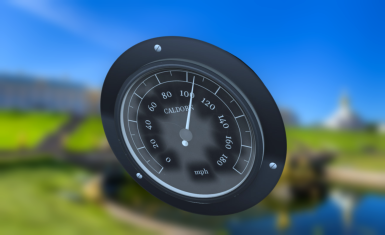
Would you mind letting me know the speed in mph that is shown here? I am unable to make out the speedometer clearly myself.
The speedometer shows 105 mph
